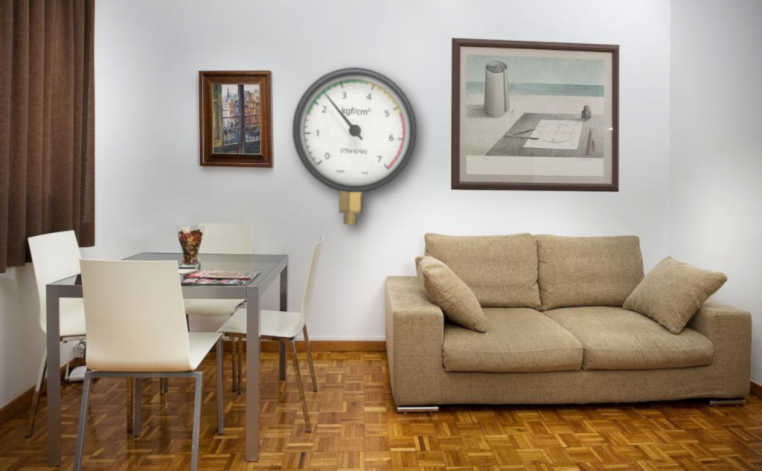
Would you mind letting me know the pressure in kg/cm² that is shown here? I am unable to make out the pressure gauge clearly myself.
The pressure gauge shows 2.4 kg/cm²
